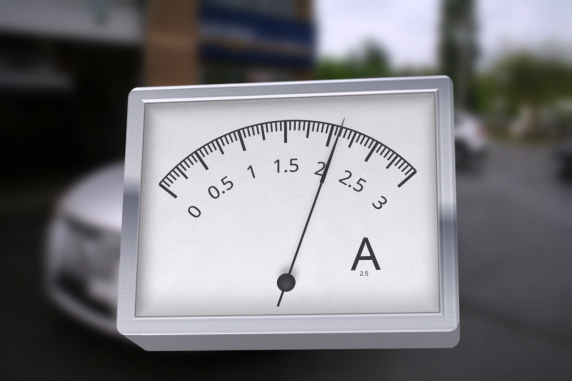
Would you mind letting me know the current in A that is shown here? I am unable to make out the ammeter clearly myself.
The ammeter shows 2.1 A
